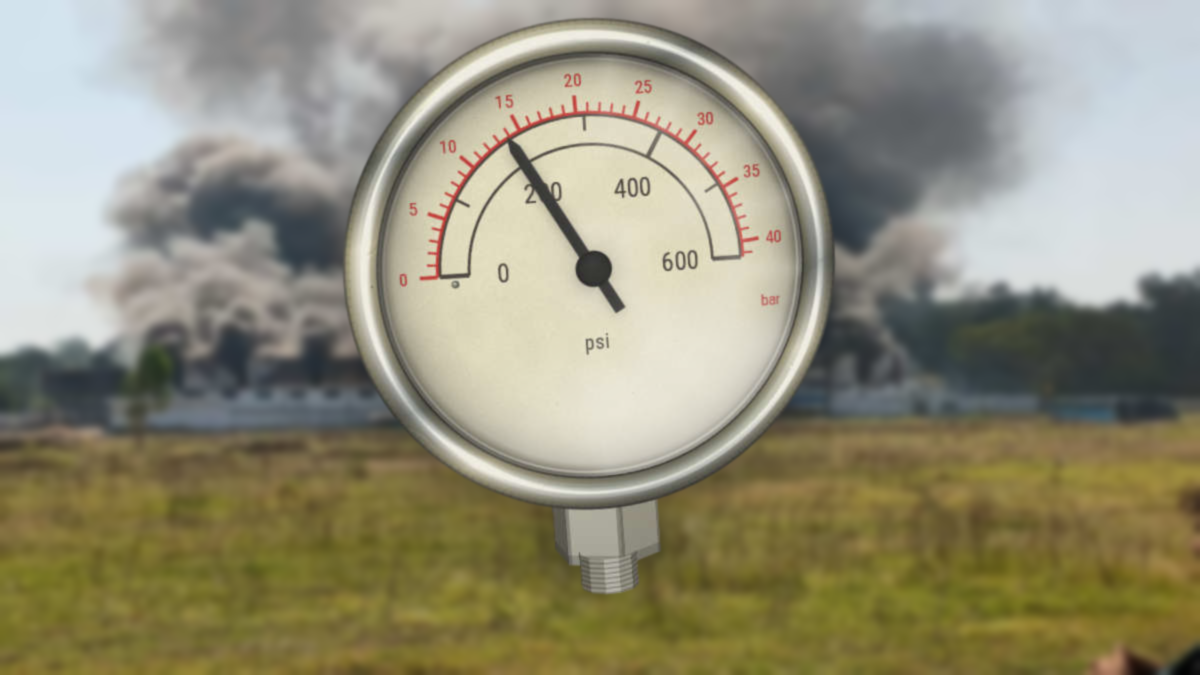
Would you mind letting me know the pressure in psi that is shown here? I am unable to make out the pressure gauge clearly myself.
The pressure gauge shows 200 psi
